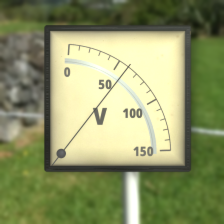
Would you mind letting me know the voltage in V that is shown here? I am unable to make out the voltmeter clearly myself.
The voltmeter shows 60 V
